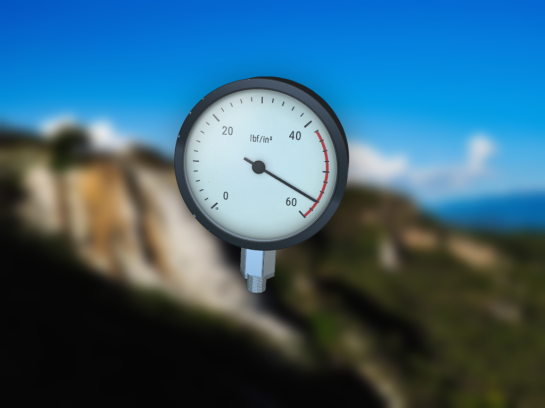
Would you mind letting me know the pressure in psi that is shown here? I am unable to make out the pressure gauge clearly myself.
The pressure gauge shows 56 psi
